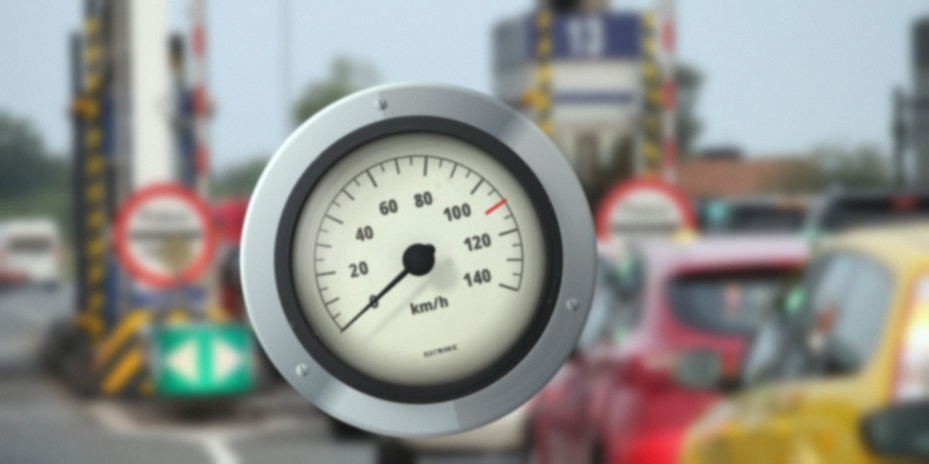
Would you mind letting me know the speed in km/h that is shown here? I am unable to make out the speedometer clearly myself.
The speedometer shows 0 km/h
